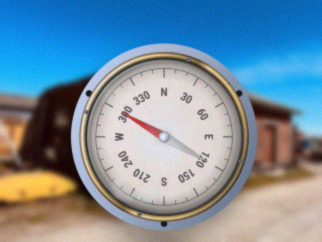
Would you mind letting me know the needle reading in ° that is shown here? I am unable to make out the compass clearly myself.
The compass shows 300 °
